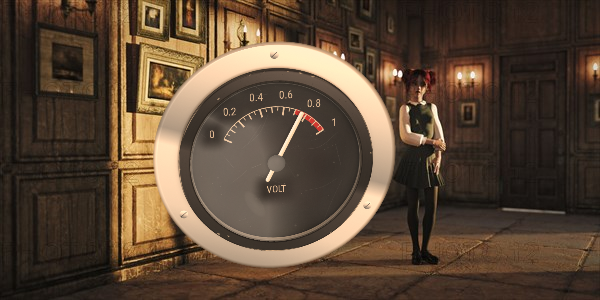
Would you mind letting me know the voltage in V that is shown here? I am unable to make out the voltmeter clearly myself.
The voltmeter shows 0.75 V
